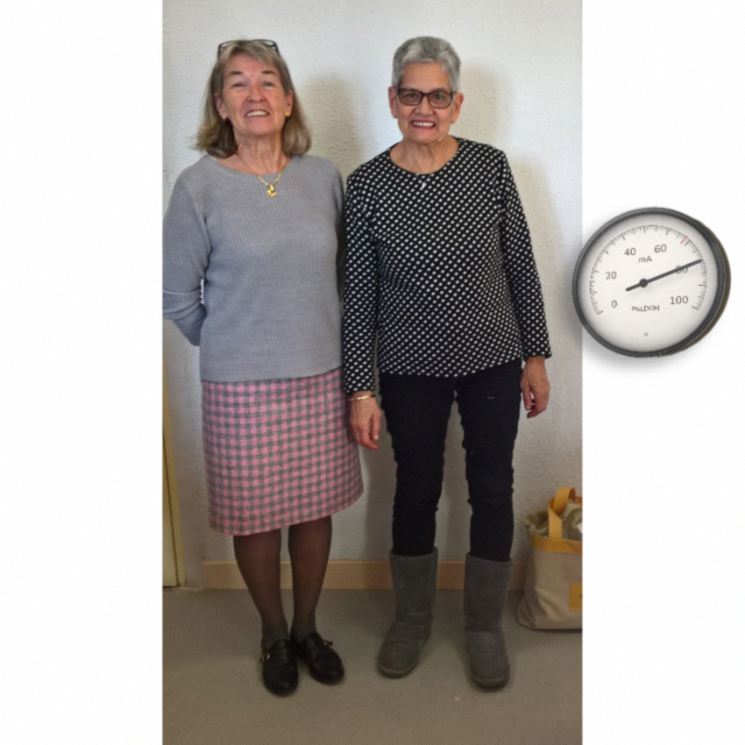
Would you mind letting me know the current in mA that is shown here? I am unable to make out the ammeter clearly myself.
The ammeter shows 80 mA
